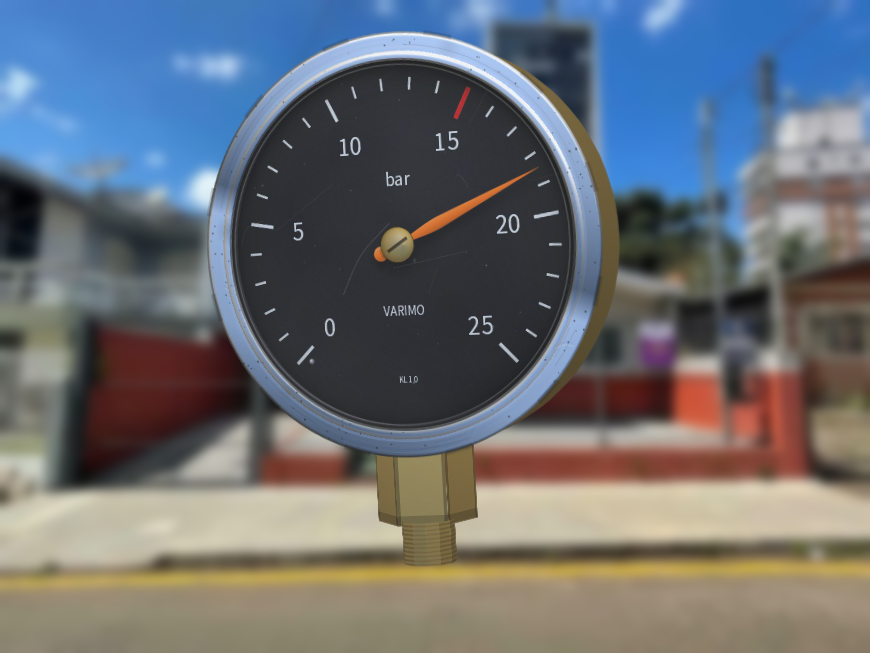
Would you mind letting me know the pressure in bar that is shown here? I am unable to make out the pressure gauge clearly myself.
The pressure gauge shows 18.5 bar
